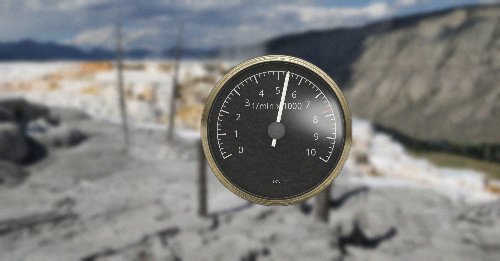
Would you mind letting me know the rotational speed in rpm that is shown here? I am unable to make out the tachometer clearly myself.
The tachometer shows 5400 rpm
